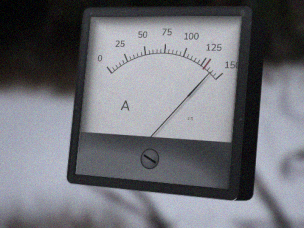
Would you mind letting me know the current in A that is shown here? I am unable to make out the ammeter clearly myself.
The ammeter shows 140 A
